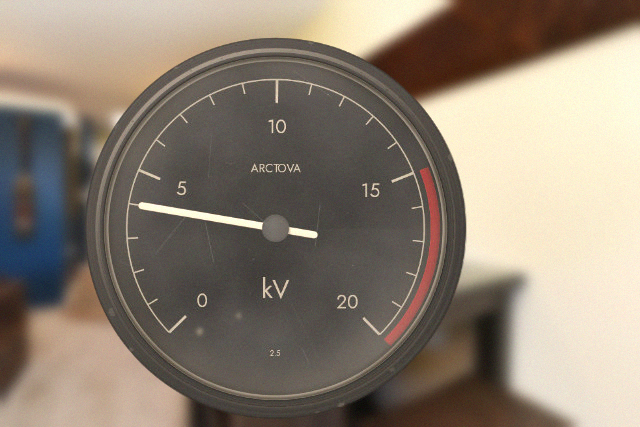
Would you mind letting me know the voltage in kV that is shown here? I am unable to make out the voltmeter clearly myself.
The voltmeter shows 4 kV
